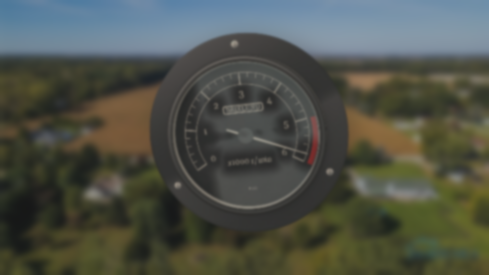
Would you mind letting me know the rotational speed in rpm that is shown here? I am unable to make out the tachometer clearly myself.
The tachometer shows 5800 rpm
